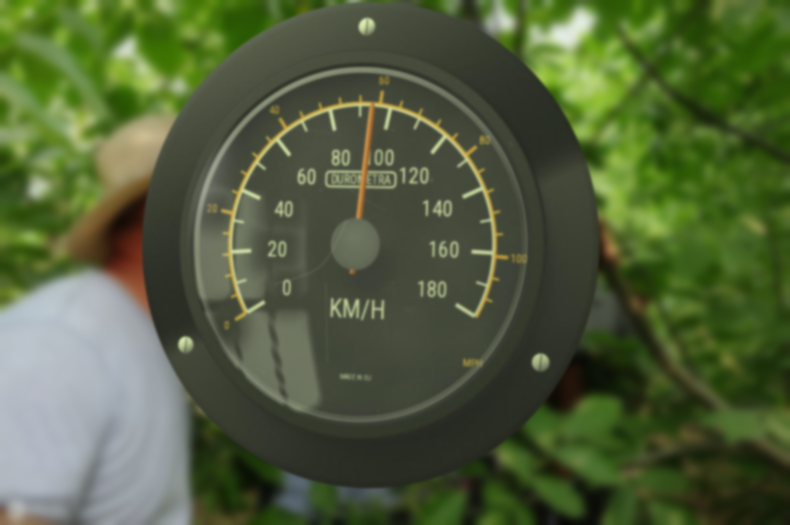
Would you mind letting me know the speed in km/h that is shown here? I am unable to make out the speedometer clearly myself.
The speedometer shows 95 km/h
